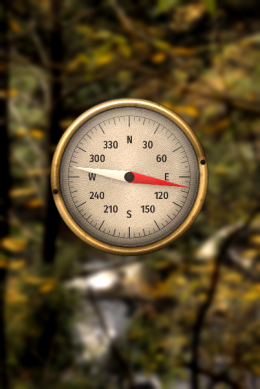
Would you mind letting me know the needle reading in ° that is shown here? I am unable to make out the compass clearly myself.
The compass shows 100 °
